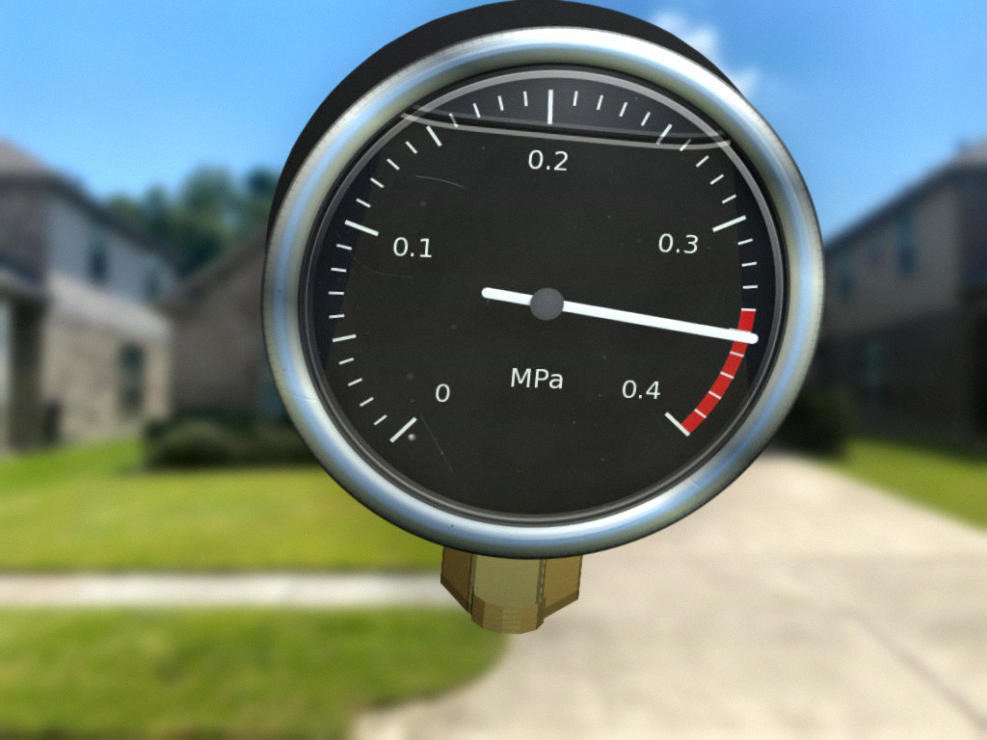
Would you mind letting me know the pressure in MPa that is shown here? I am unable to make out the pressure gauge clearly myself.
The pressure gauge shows 0.35 MPa
